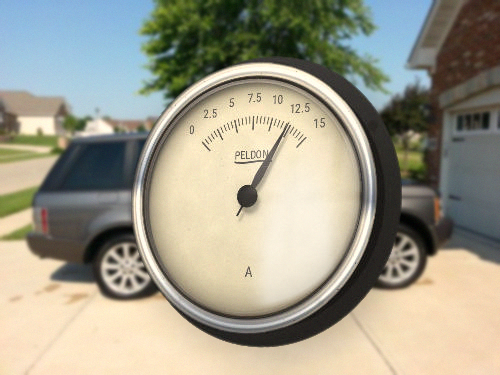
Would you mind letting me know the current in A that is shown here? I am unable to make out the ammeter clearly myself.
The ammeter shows 12.5 A
